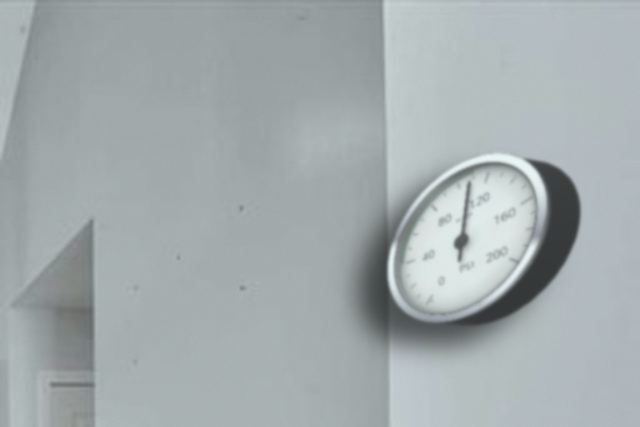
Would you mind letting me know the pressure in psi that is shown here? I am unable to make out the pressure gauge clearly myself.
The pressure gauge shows 110 psi
